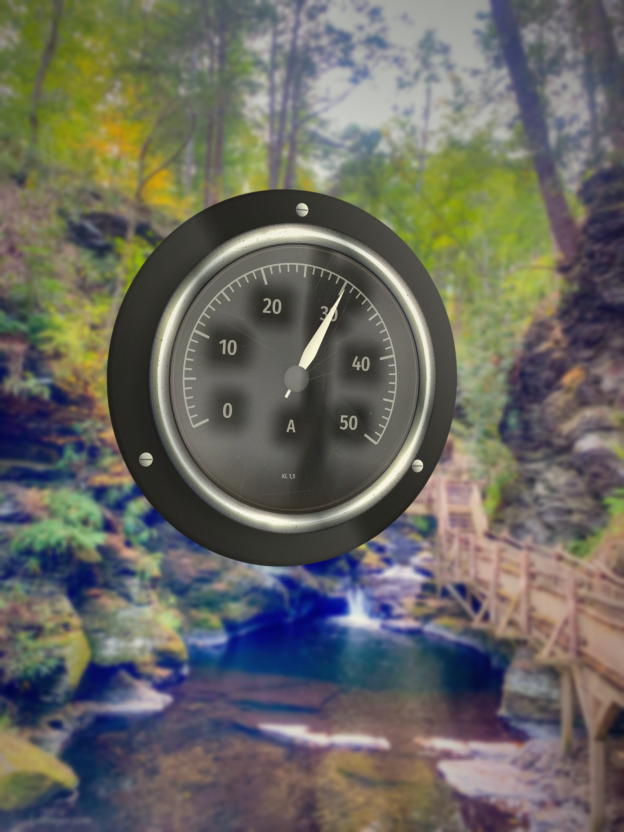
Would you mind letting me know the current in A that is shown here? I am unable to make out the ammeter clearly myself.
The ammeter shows 30 A
